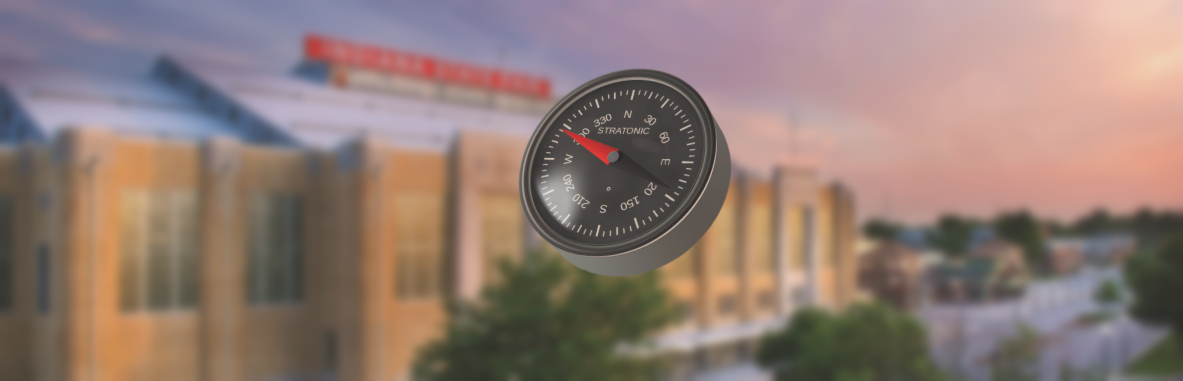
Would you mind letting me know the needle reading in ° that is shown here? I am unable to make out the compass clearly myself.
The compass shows 295 °
